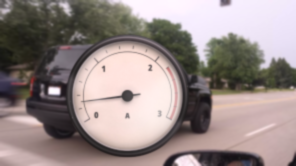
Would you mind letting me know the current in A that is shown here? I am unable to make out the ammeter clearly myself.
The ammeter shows 0.3 A
